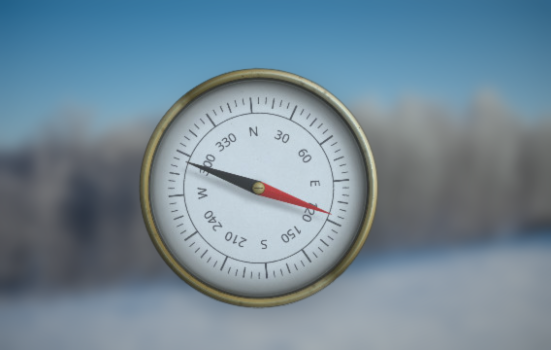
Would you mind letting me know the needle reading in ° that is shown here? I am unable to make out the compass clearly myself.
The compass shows 115 °
